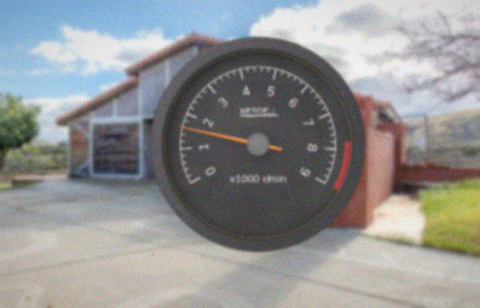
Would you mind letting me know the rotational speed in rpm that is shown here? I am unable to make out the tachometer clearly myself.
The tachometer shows 1600 rpm
